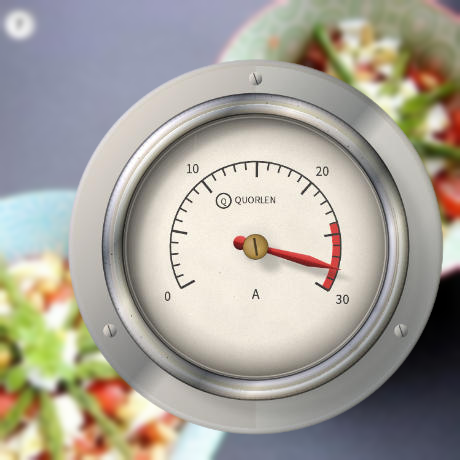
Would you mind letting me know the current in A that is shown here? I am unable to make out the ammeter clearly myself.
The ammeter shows 28 A
